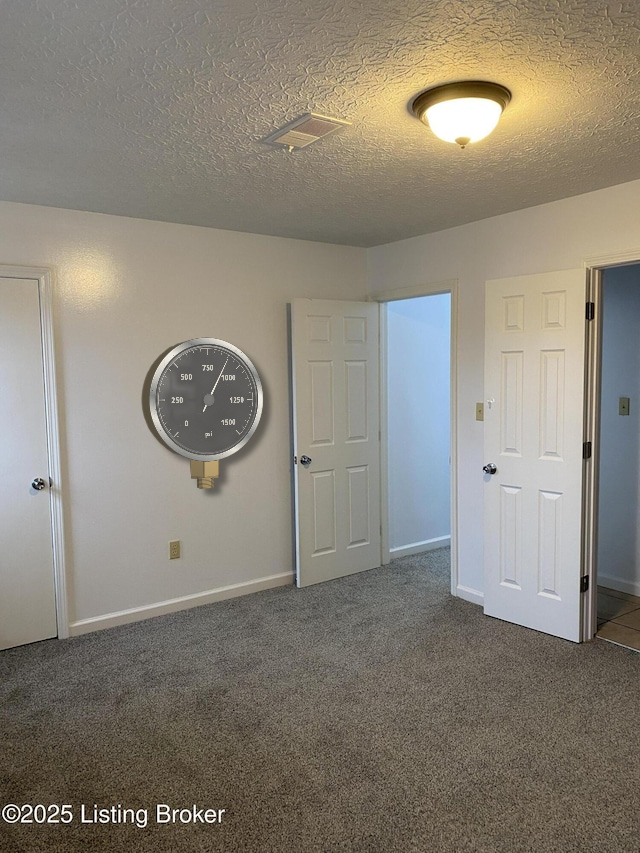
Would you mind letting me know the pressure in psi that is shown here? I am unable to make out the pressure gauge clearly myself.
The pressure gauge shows 900 psi
